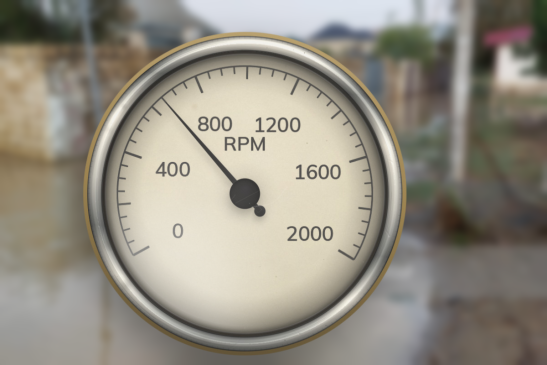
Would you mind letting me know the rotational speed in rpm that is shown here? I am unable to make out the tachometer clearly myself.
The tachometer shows 650 rpm
